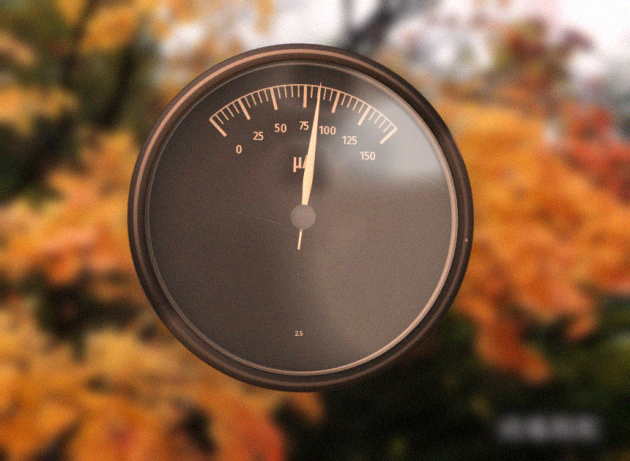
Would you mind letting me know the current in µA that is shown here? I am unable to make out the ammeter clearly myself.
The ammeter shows 85 µA
